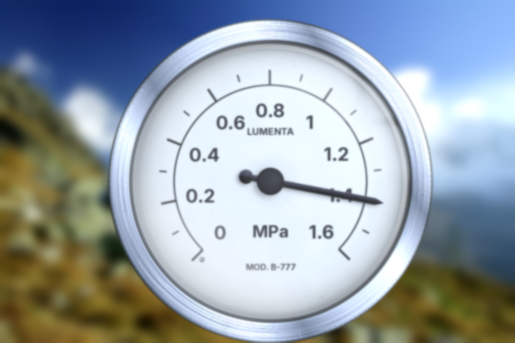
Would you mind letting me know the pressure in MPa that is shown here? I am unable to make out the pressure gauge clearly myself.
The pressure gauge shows 1.4 MPa
